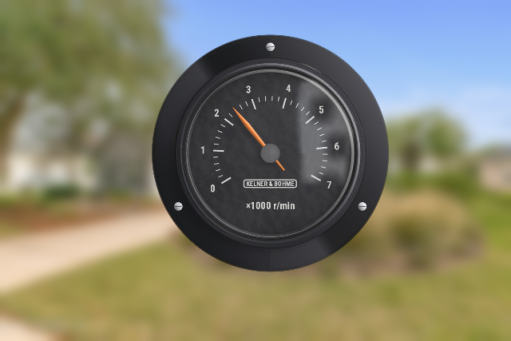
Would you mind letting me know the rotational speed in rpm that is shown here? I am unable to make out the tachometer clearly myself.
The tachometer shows 2400 rpm
